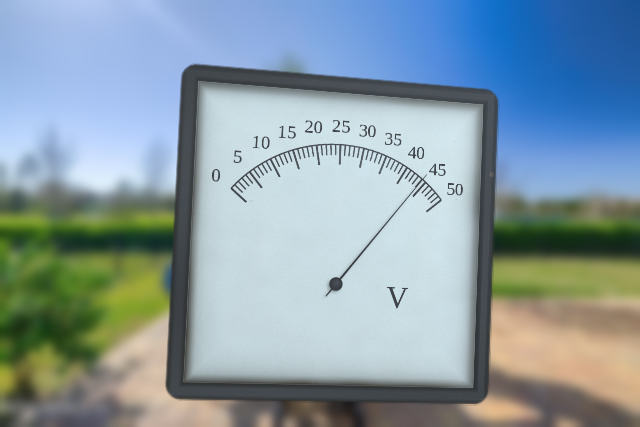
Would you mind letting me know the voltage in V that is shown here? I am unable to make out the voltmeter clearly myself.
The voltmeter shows 44 V
